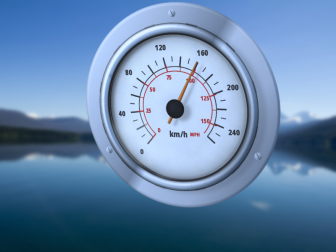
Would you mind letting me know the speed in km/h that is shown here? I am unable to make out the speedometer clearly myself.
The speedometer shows 160 km/h
